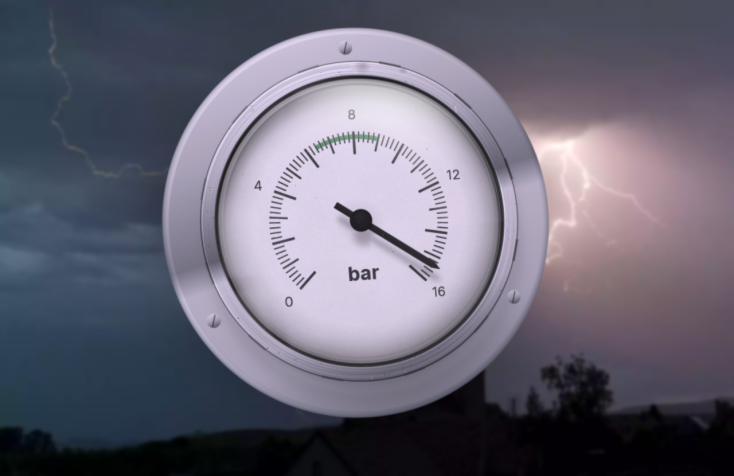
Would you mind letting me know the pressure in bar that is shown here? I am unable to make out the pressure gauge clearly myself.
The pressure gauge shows 15.4 bar
